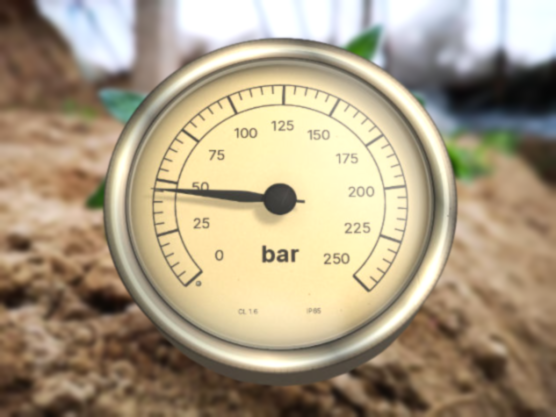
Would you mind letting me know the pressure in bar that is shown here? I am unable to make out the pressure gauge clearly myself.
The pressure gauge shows 45 bar
